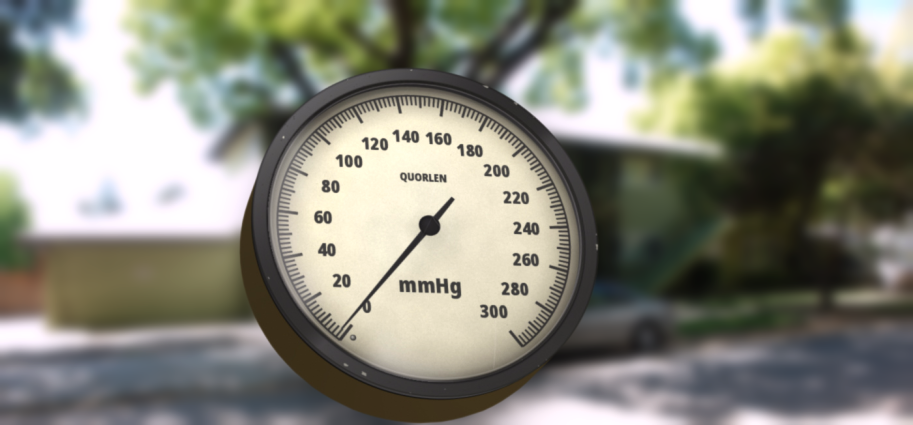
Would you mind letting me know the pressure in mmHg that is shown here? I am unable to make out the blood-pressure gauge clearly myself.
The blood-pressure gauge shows 2 mmHg
